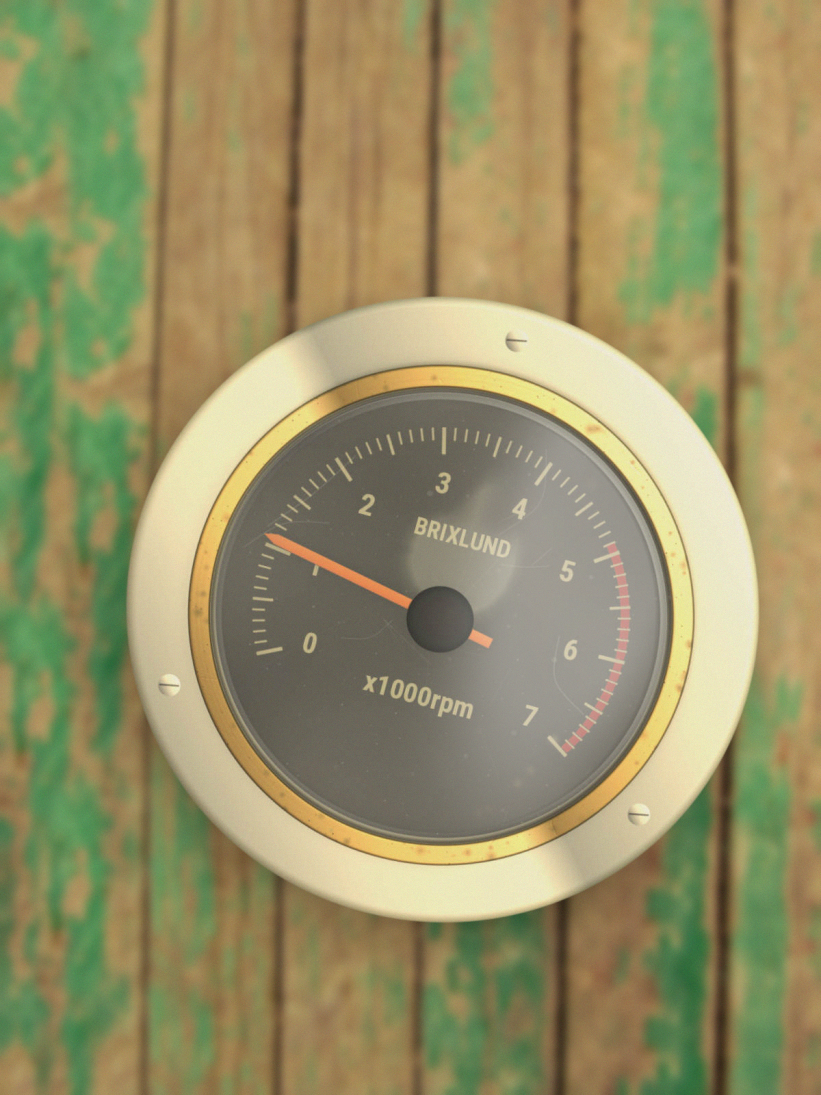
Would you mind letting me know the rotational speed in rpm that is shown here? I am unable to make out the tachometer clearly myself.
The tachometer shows 1100 rpm
